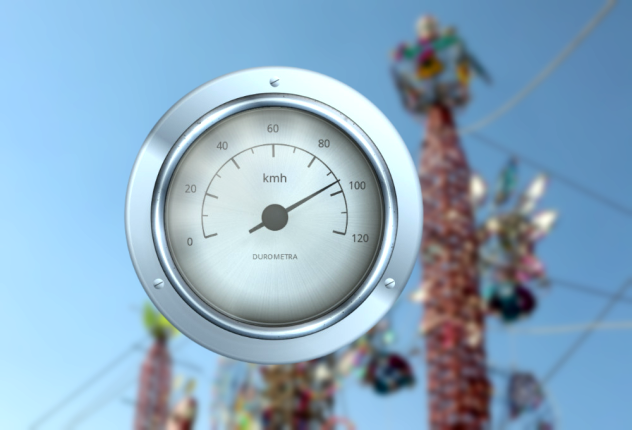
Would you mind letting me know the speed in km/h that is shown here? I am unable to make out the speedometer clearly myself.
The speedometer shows 95 km/h
